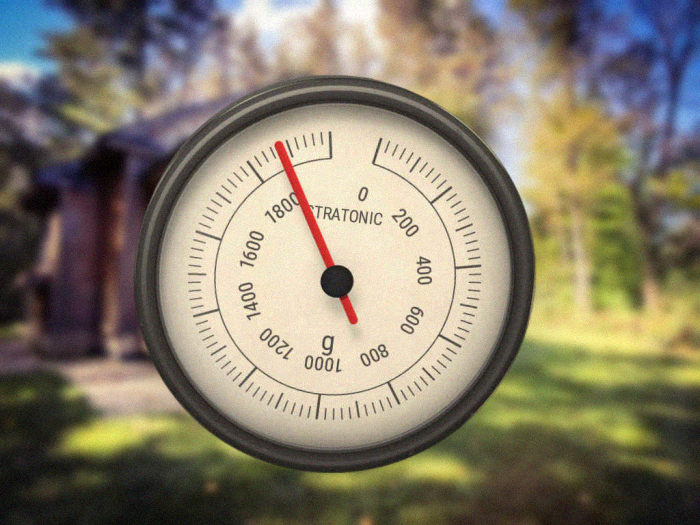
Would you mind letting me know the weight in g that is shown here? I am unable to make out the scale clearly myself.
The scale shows 1880 g
